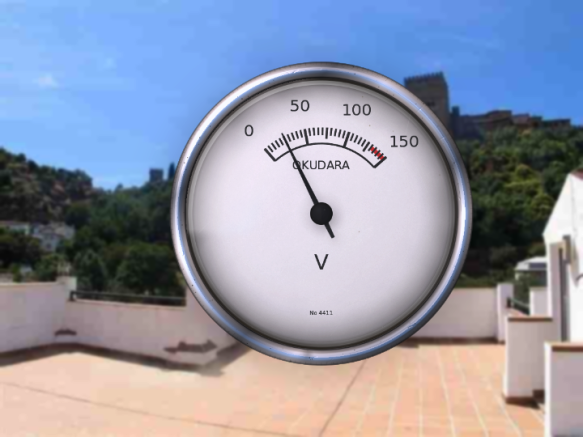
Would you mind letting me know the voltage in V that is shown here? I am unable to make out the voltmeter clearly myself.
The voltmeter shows 25 V
